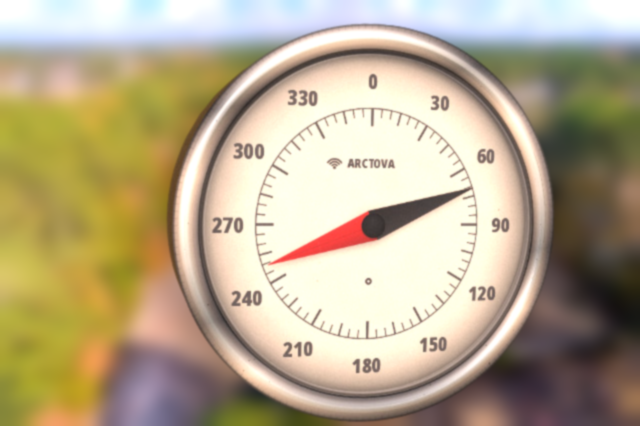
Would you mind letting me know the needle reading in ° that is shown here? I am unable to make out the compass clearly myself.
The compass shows 250 °
